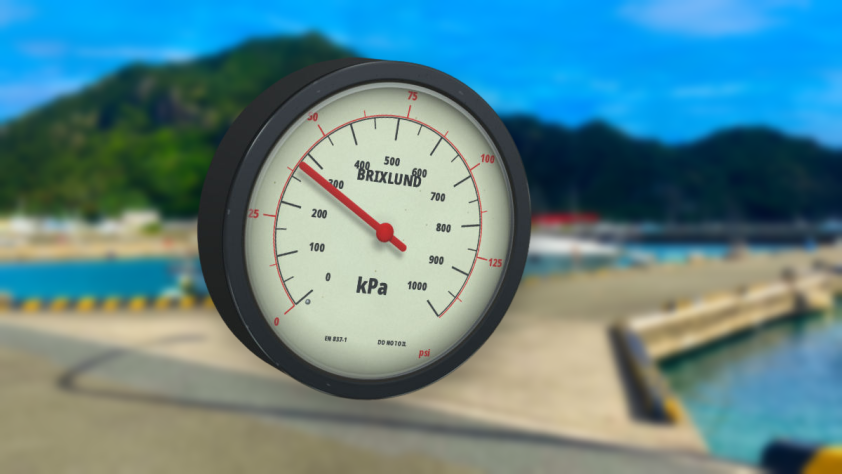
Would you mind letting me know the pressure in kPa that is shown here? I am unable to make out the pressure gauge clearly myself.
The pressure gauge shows 275 kPa
